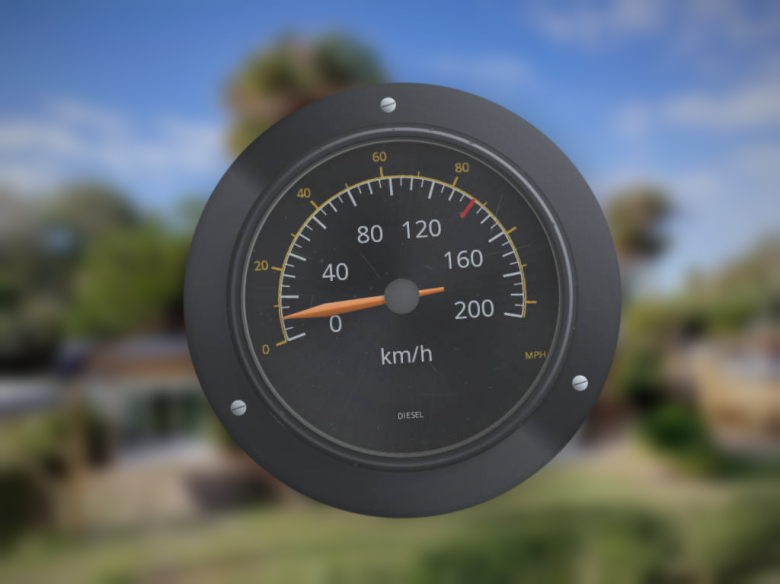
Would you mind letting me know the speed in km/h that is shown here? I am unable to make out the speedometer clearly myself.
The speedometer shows 10 km/h
